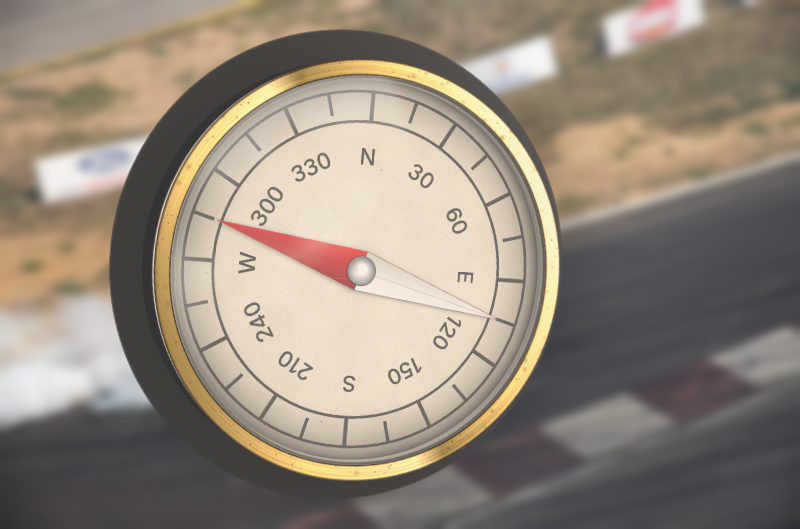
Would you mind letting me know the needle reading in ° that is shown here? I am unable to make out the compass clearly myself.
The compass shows 285 °
